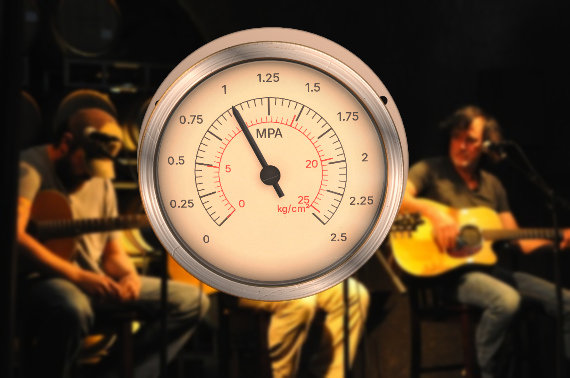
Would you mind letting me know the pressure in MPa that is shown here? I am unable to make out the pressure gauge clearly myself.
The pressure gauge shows 1 MPa
